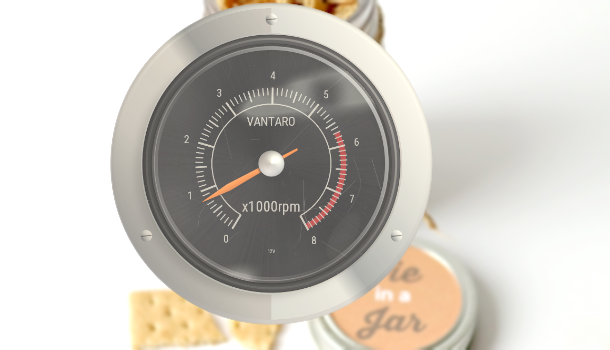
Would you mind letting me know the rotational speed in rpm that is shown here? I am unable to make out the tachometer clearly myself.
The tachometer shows 800 rpm
